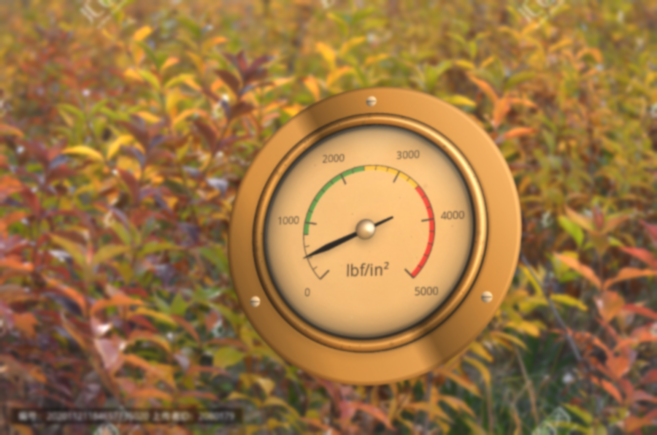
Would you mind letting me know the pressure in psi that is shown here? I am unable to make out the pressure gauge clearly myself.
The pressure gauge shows 400 psi
